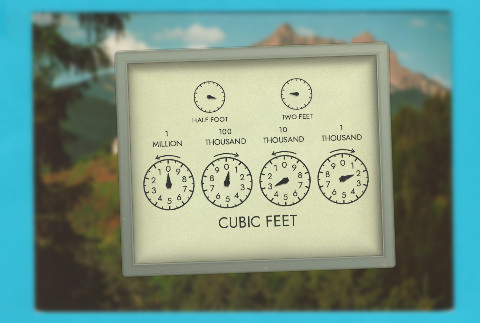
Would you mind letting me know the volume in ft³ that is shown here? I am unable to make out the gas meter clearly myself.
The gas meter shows 3200 ft³
